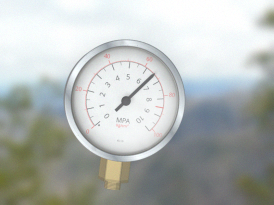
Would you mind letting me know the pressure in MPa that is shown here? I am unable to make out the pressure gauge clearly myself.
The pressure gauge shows 6.5 MPa
